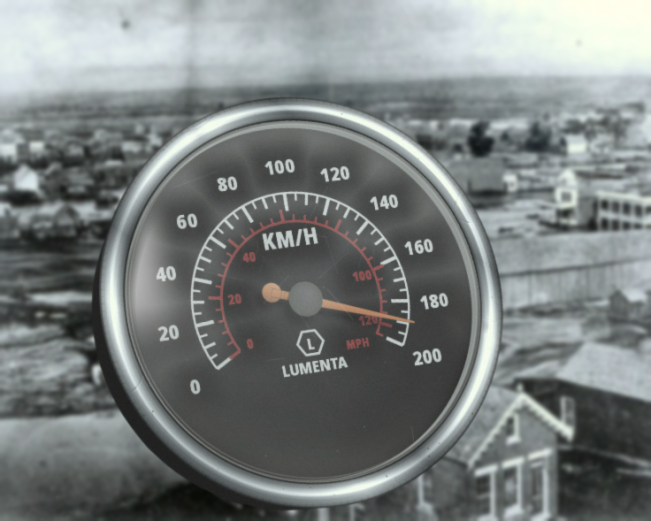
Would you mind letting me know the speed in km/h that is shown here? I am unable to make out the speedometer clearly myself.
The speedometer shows 190 km/h
